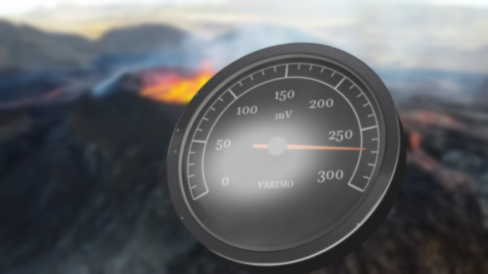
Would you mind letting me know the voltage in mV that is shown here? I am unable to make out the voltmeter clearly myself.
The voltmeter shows 270 mV
